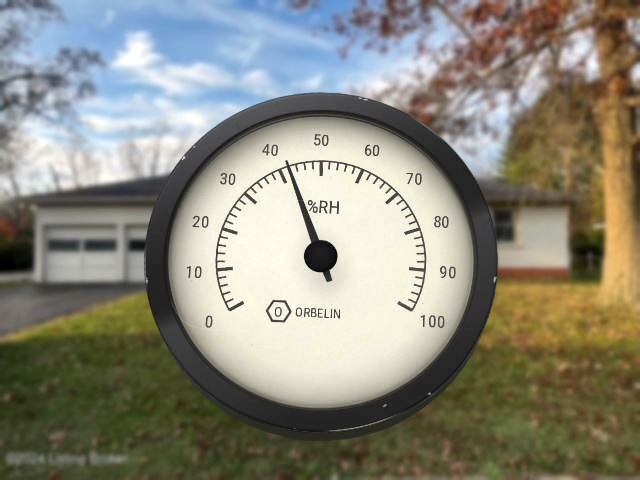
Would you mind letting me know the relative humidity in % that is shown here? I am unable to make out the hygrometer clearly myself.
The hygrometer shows 42 %
